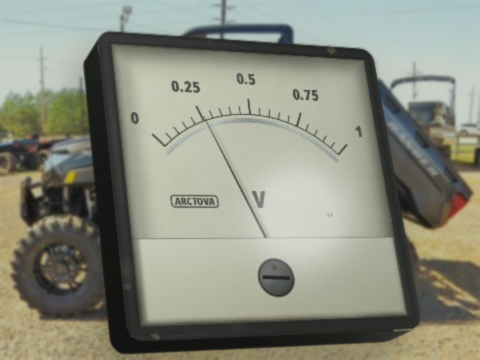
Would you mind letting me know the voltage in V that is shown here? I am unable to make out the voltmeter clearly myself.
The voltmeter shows 0.25 V
